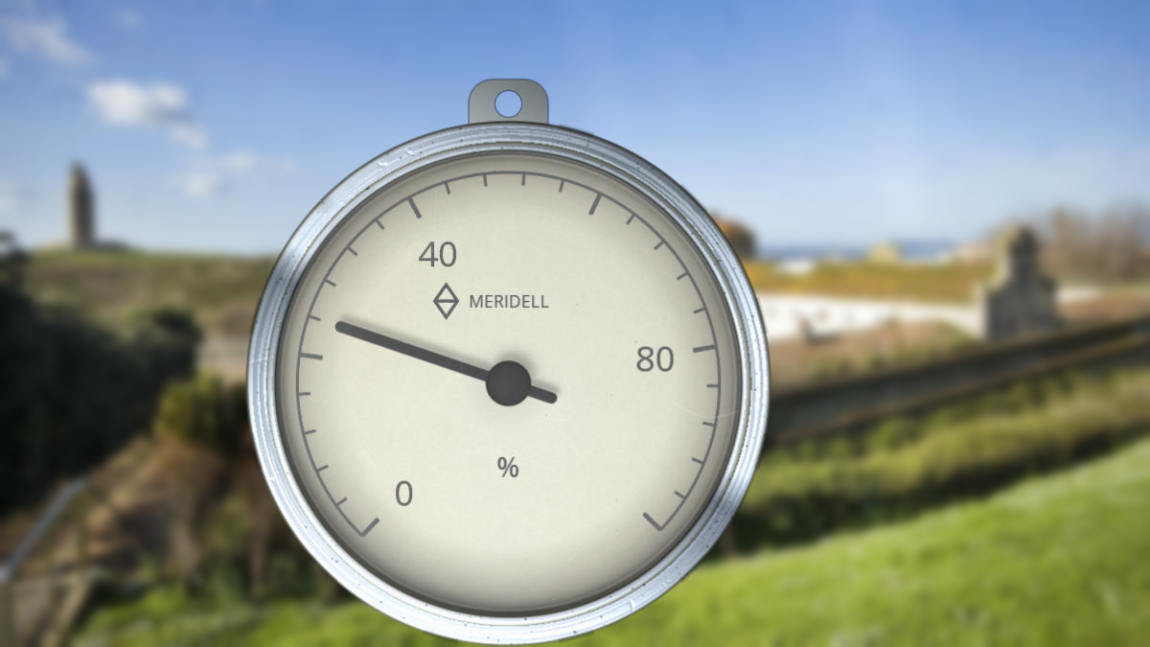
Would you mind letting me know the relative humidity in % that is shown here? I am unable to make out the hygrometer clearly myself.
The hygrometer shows 24 %
